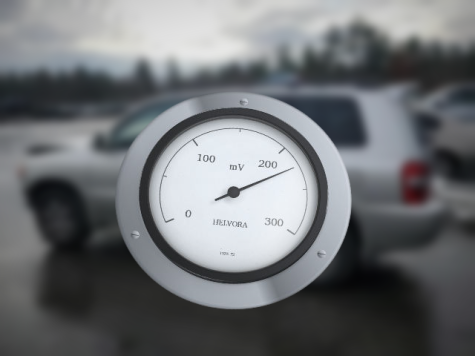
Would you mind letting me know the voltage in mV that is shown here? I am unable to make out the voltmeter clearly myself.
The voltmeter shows 225 mV
